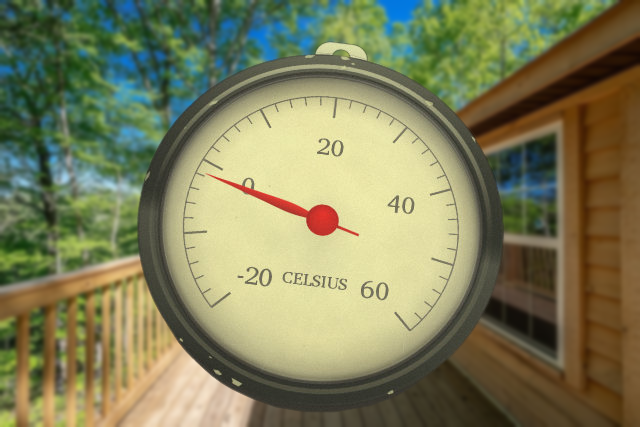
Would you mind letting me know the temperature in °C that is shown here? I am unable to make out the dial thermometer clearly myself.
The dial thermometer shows -2 °C
